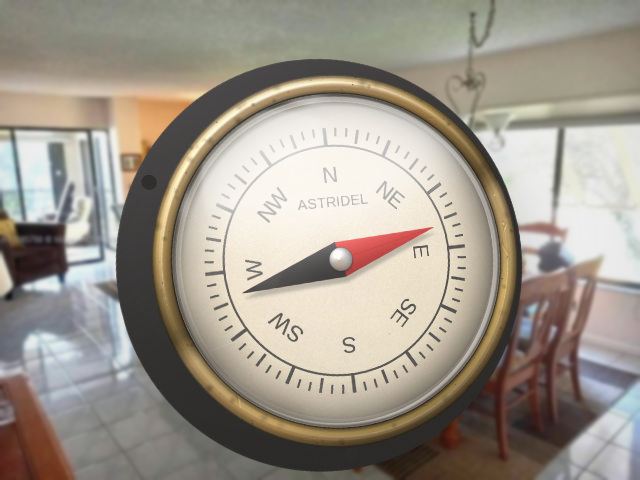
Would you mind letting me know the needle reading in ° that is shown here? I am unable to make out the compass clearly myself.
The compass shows 77.5 °
